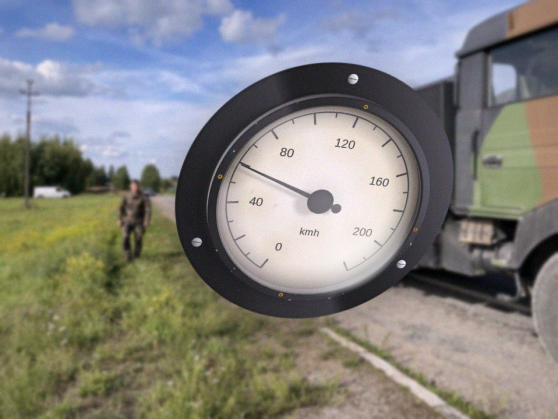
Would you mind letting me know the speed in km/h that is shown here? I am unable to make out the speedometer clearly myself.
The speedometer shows 60 km/h
